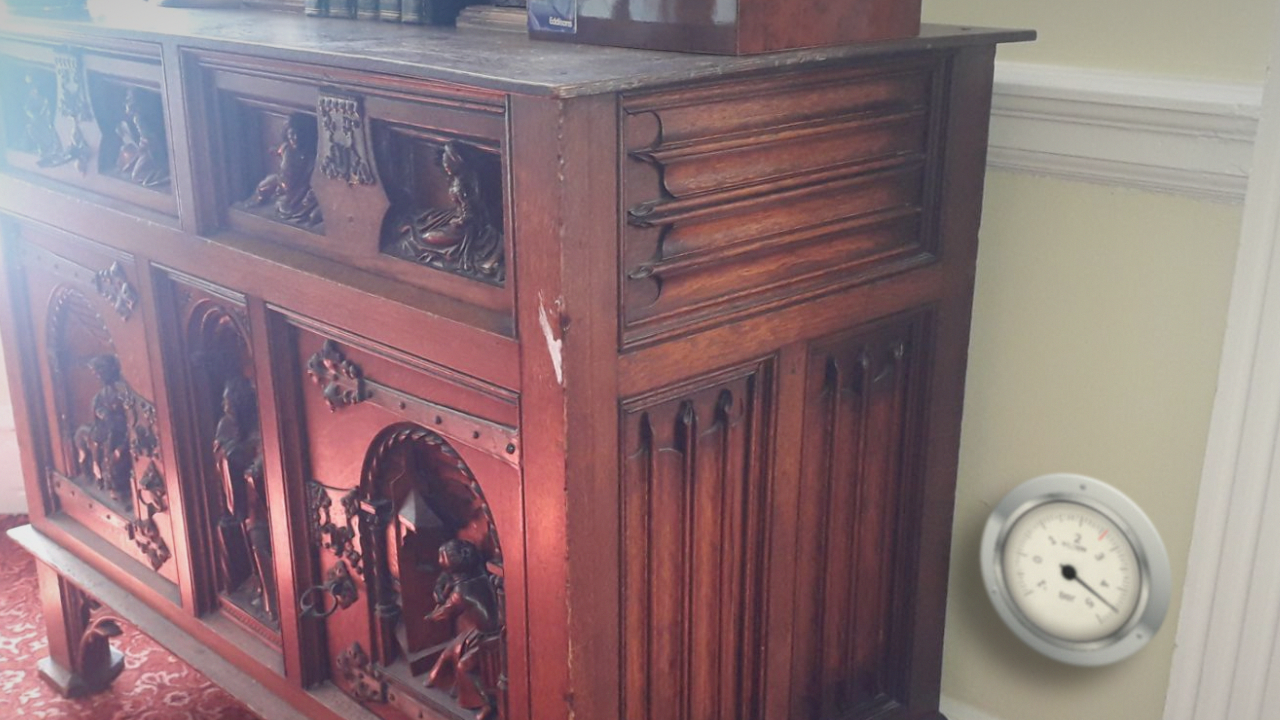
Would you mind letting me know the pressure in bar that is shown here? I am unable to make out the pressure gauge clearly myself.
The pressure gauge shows 4.5 bar
